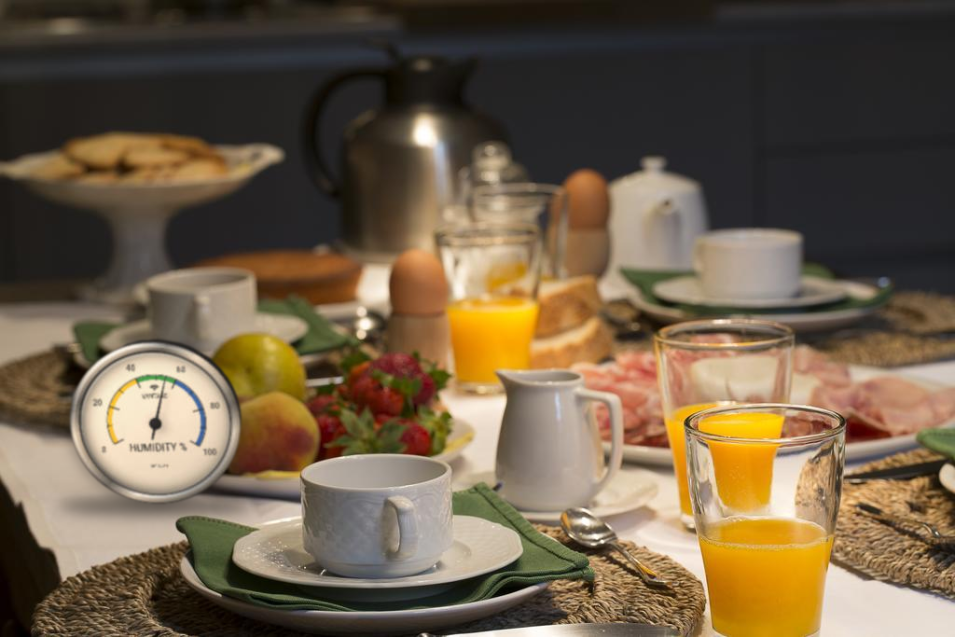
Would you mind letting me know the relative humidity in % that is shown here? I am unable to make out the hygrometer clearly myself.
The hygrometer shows 55 %
